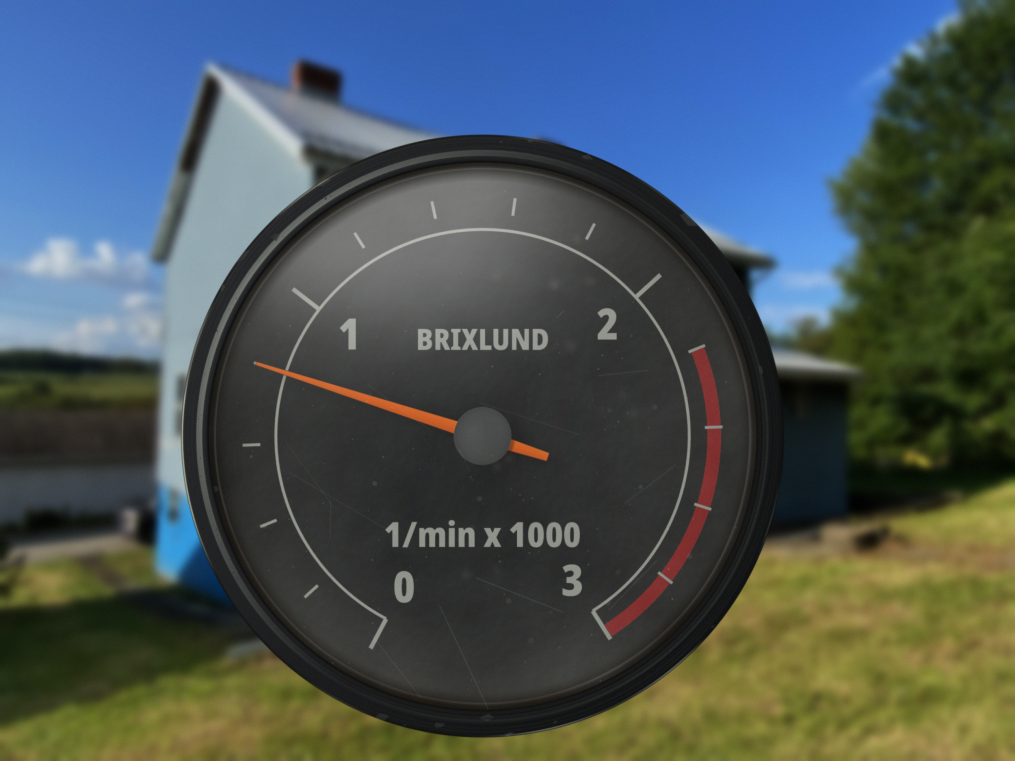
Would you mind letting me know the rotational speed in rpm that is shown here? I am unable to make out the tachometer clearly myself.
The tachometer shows 800 rpm
